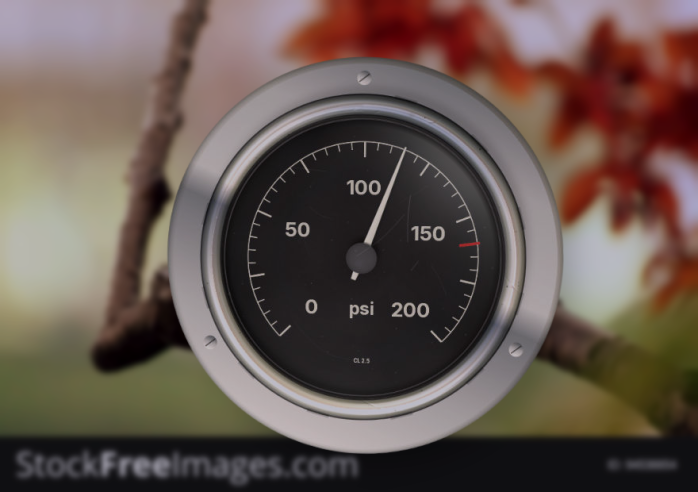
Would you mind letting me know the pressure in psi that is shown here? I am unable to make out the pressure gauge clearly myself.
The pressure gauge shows 115 psi
